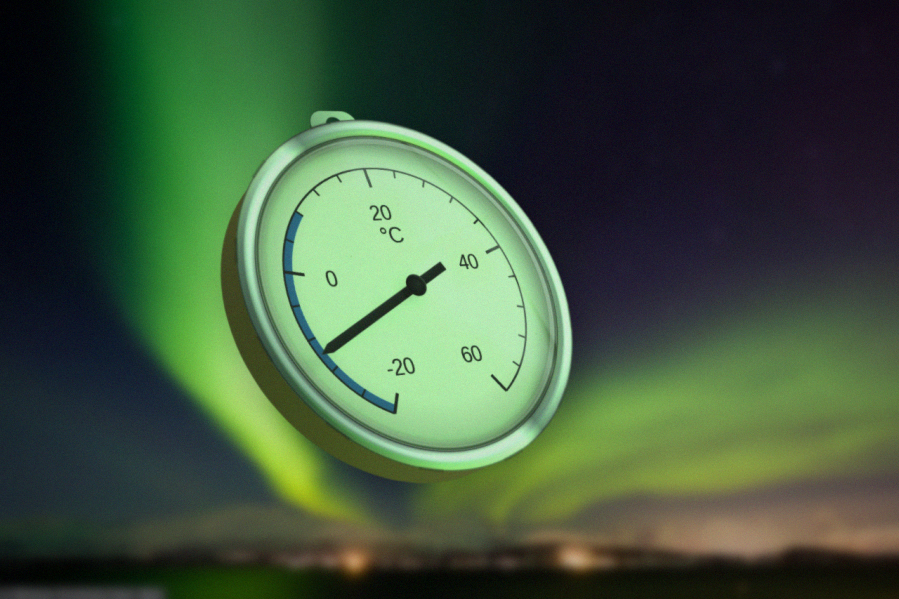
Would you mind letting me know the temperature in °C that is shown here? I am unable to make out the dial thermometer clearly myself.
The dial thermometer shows -10 °C
